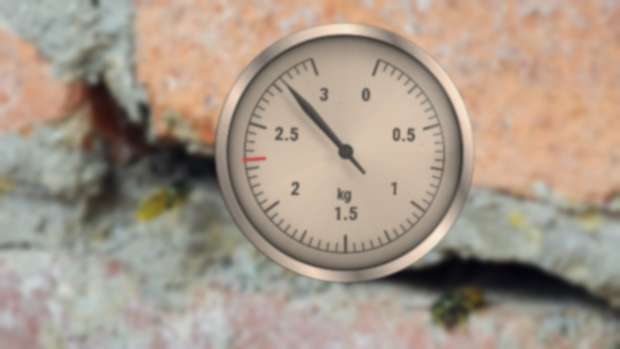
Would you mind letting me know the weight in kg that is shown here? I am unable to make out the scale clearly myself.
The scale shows 2.8 kg
